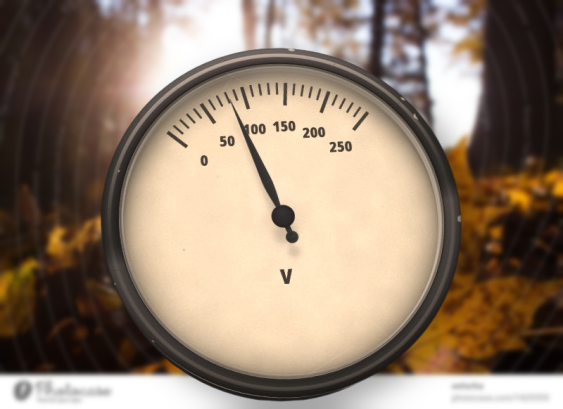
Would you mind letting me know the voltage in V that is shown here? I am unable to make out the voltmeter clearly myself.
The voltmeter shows 80 V
